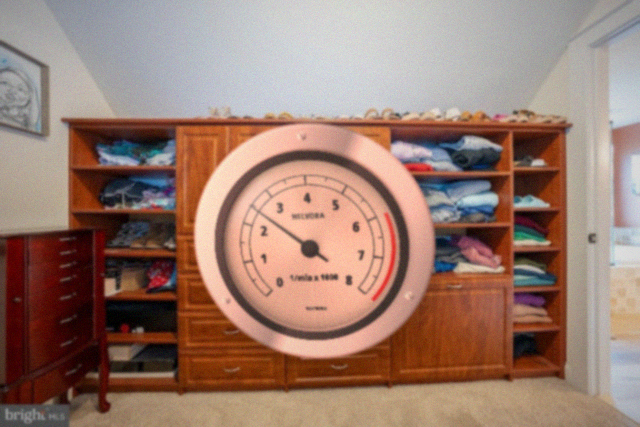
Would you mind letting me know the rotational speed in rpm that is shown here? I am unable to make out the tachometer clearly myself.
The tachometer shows 2500 rpm
